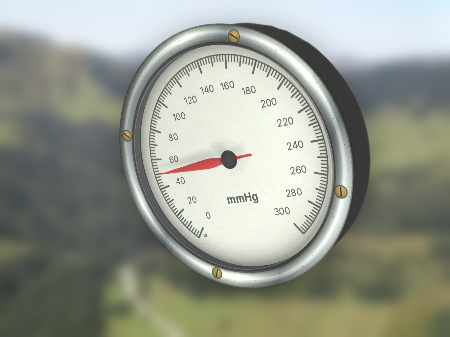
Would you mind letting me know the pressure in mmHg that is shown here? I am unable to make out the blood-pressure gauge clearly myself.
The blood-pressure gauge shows 50 mmHg
